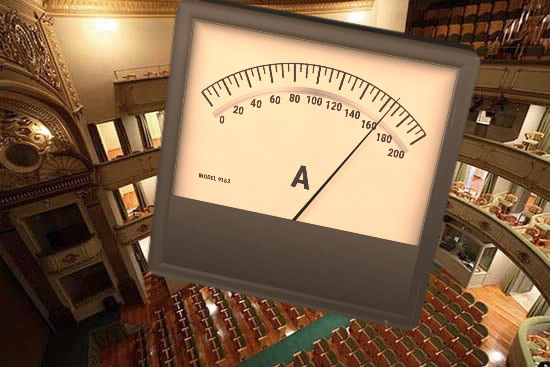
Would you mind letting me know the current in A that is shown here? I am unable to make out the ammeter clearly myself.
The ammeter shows 165 A
